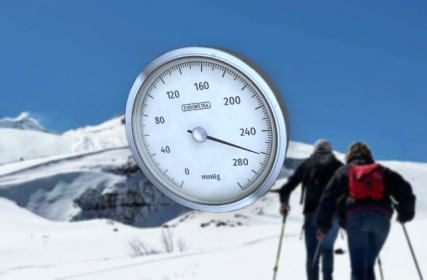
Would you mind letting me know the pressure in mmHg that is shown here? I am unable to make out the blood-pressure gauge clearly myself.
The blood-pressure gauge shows 260 mmHg
